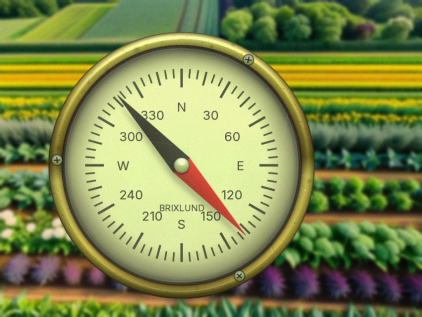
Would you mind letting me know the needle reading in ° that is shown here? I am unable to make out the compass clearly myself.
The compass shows 137.5 °
